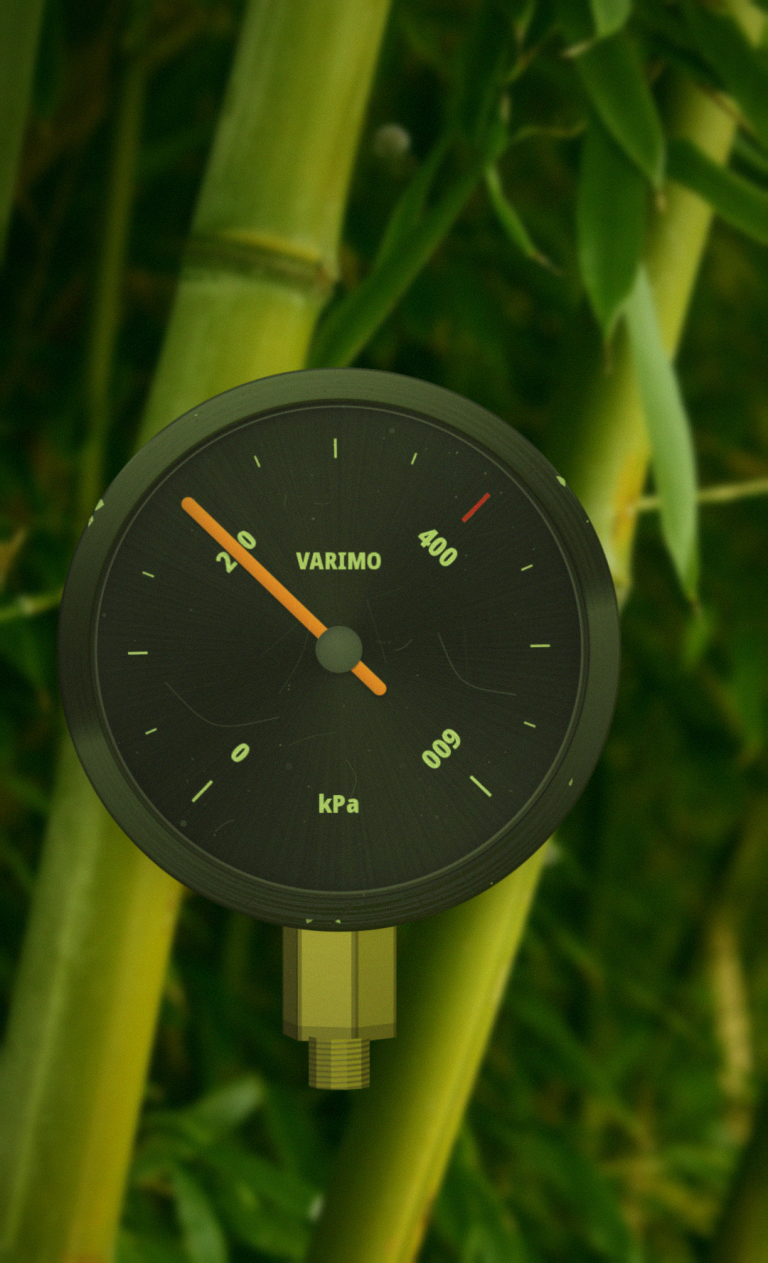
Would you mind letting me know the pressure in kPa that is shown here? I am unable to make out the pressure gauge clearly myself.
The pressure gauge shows 200 kPa
